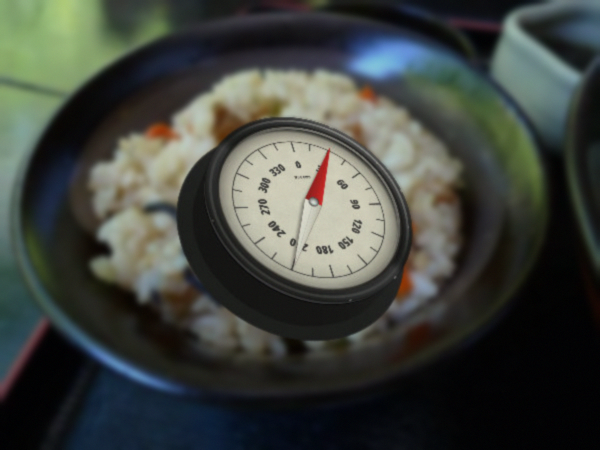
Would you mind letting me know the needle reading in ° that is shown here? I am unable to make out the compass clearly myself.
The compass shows 30 °
